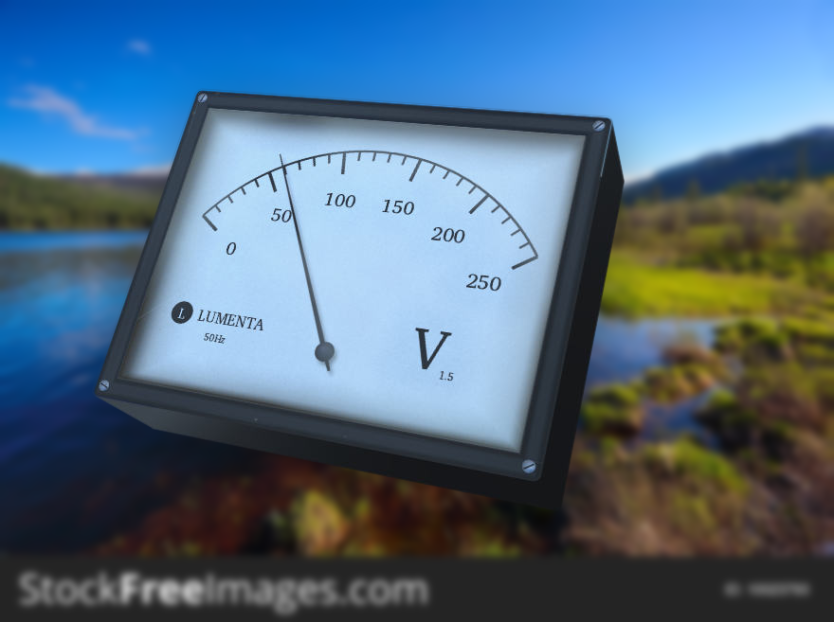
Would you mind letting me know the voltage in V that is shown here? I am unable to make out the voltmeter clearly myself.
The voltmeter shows 60 V
